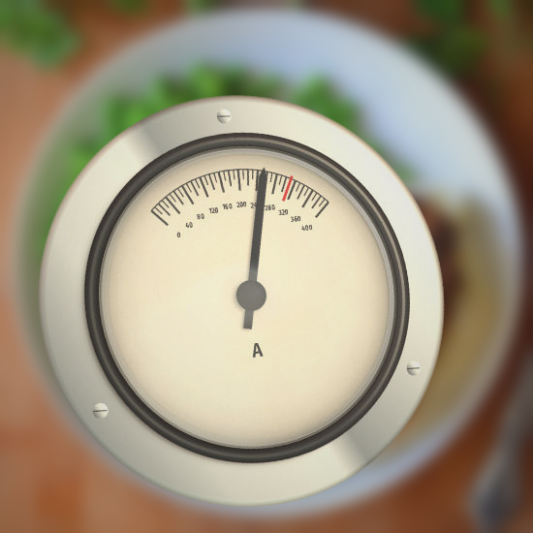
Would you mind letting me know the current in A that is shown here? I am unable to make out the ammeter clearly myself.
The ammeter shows 250 A
